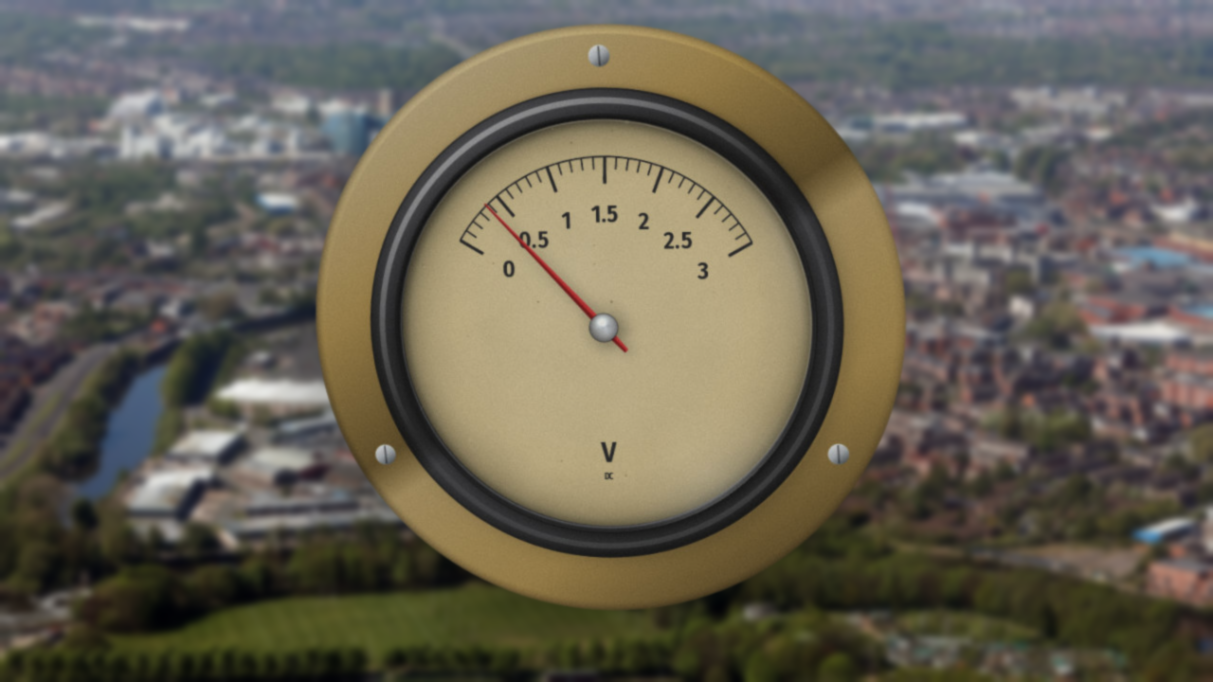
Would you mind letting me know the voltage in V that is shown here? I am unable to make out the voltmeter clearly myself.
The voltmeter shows 0.4 V
